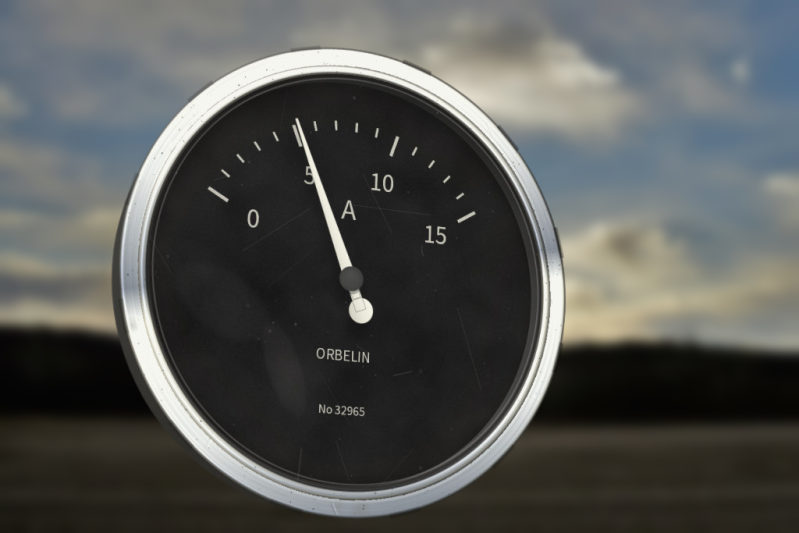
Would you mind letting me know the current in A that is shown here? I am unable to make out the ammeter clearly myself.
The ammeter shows 5 A
